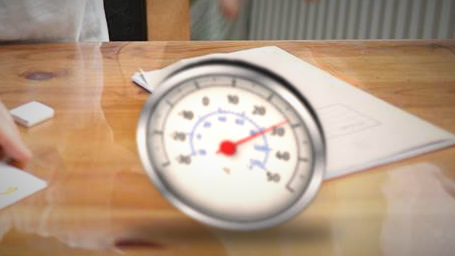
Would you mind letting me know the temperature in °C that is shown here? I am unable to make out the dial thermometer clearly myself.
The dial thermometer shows 27.5 °C
